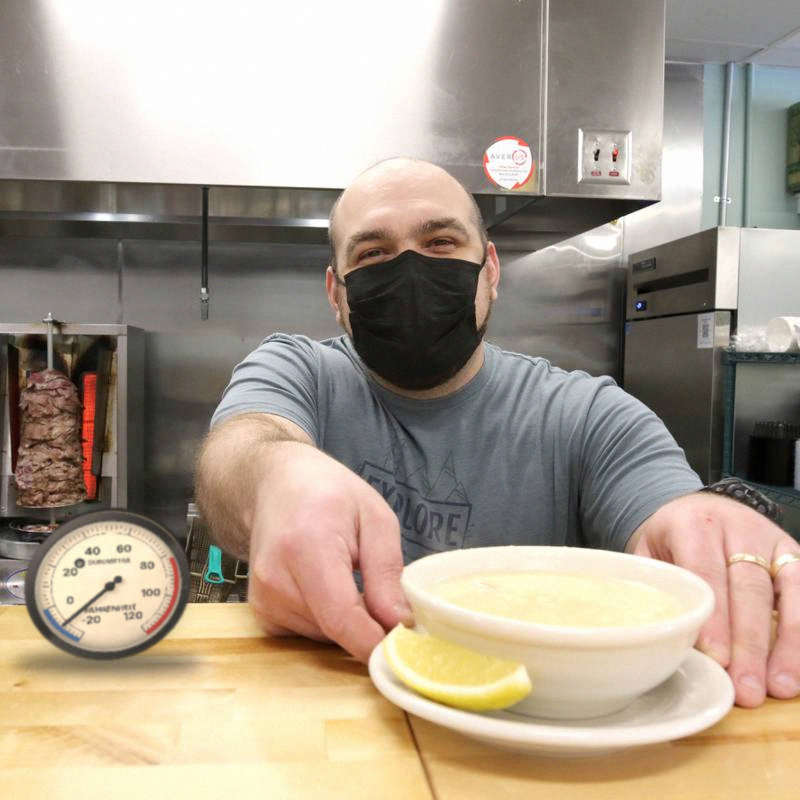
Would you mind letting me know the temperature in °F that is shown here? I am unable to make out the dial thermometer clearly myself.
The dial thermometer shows -10 °F
